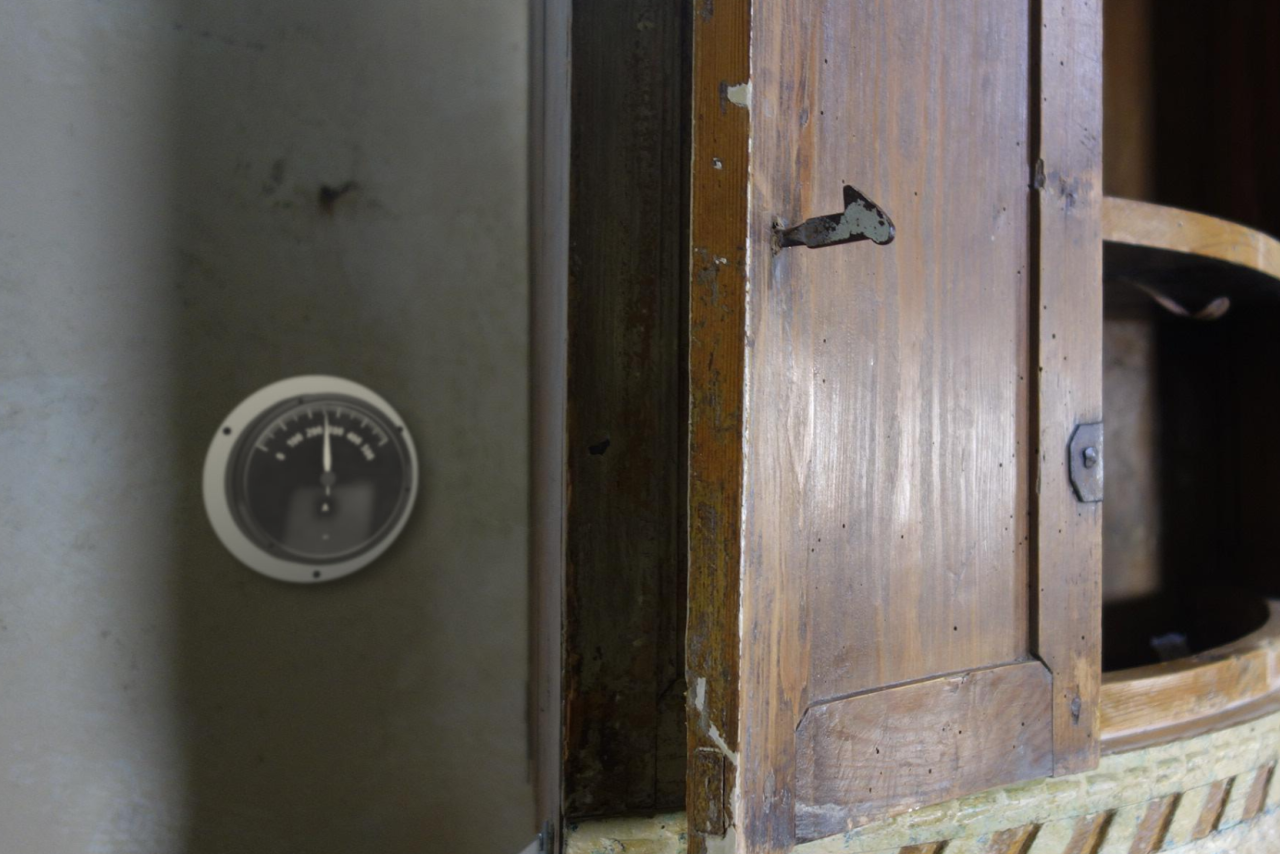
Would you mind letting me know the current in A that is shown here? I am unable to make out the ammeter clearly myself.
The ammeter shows 250 A
